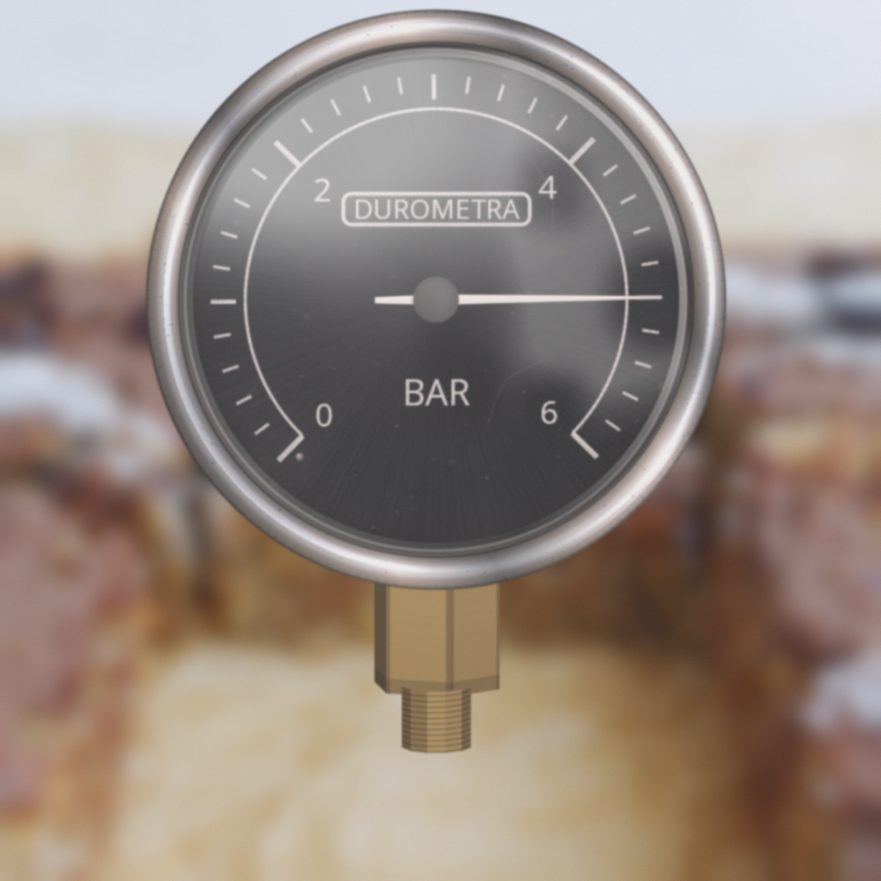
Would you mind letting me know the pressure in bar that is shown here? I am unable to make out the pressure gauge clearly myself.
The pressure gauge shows 5 bar
